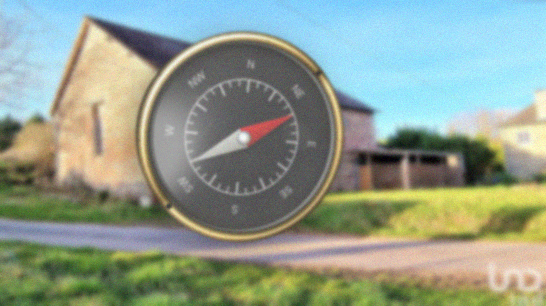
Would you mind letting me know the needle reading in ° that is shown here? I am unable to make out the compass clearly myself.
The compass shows 60 °
